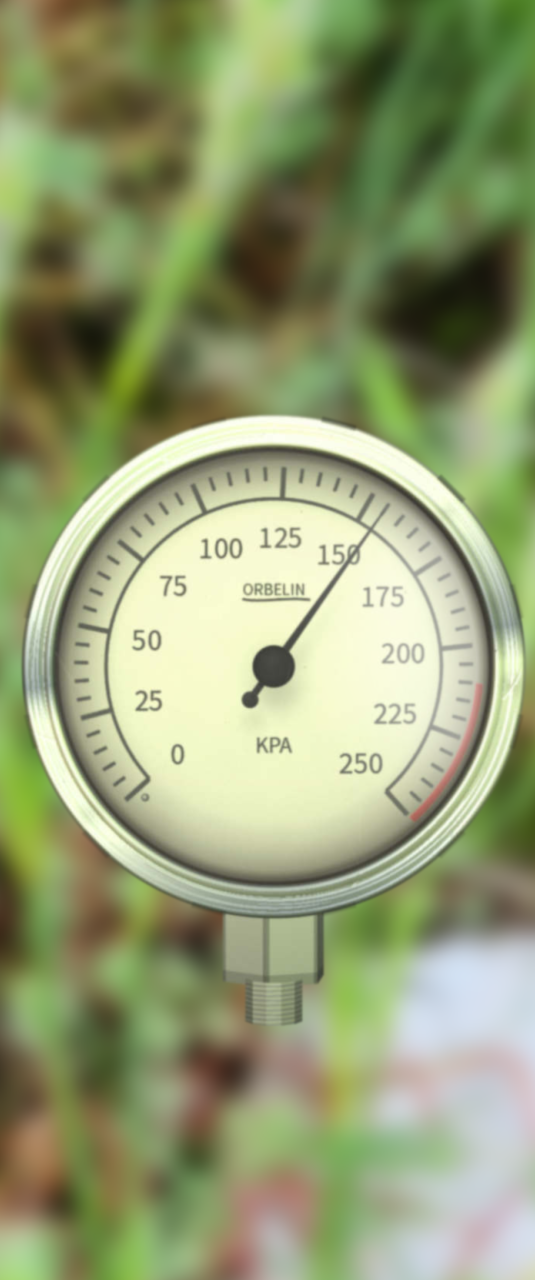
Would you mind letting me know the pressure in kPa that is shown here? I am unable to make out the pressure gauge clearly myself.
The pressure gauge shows 155 kPa
